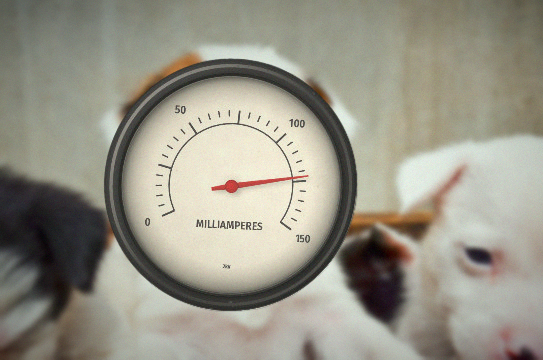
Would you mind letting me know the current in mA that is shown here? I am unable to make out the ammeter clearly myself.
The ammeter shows 122.5 mA
